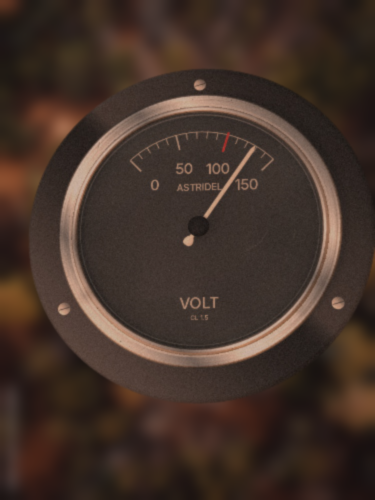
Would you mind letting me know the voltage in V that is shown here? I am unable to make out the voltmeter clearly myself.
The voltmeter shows 130 V
